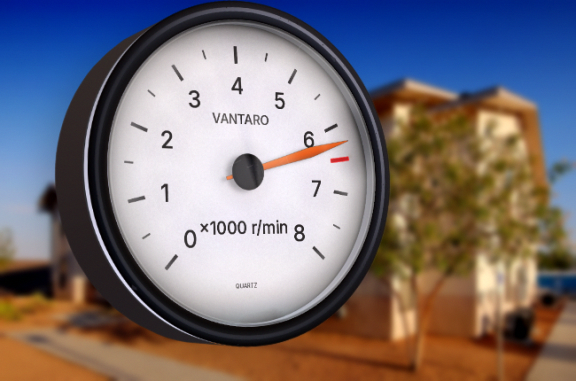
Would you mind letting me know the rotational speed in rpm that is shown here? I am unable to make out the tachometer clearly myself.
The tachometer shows 6250 rpm
